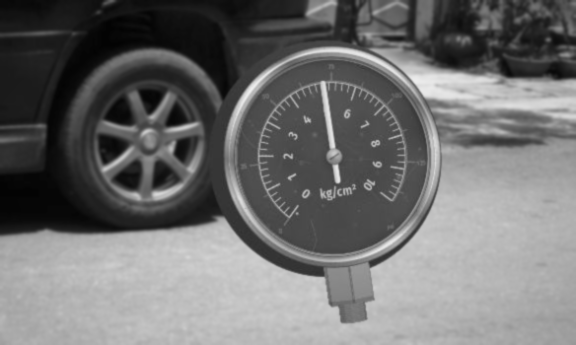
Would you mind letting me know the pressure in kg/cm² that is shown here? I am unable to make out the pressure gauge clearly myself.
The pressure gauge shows 5 kg/cm²
